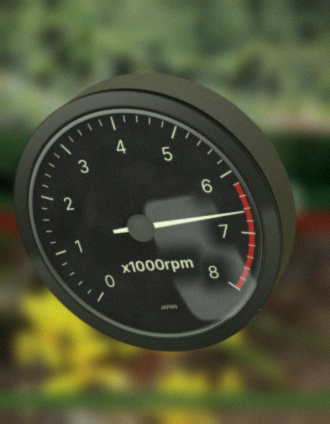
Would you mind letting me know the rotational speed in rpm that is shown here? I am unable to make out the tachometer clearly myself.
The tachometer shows 6600 rpm
